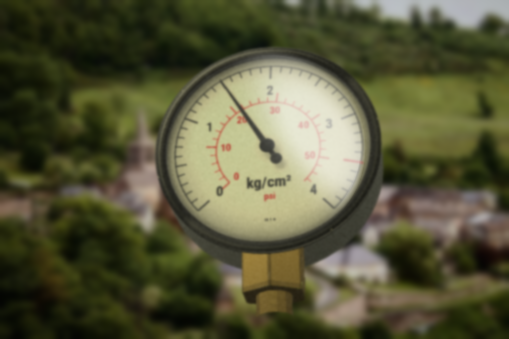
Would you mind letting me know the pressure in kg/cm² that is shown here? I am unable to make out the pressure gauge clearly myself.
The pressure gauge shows 1.5 kg/cm²
